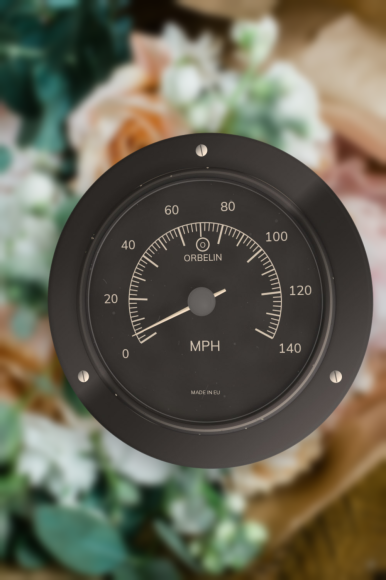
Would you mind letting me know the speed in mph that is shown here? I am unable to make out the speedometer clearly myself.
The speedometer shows 4 mph
